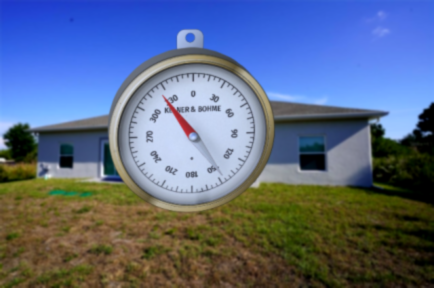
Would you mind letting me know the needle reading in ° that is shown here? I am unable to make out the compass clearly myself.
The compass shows 325 °
